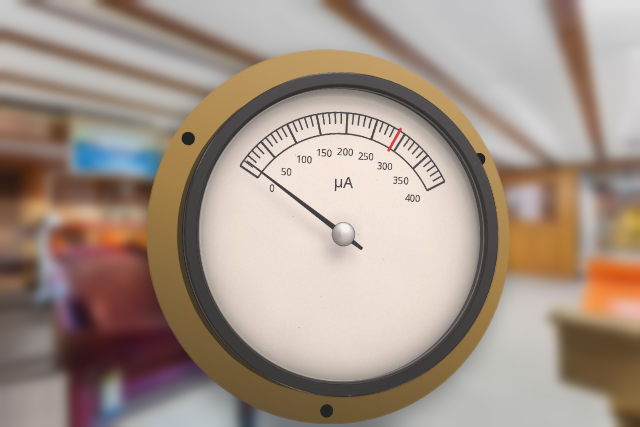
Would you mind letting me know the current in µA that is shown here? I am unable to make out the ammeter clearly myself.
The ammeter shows 10 µA
